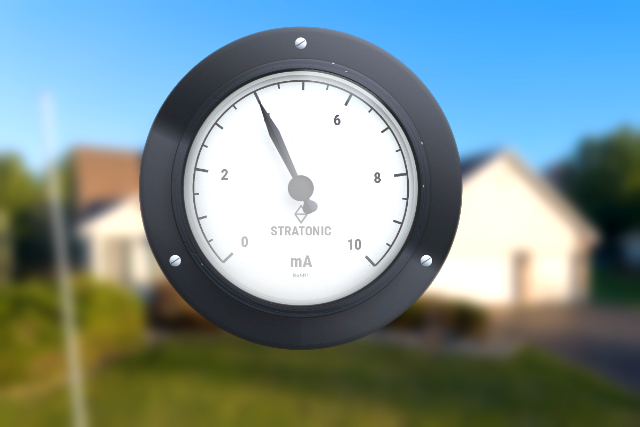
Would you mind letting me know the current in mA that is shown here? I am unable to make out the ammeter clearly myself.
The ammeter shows 4 mA
